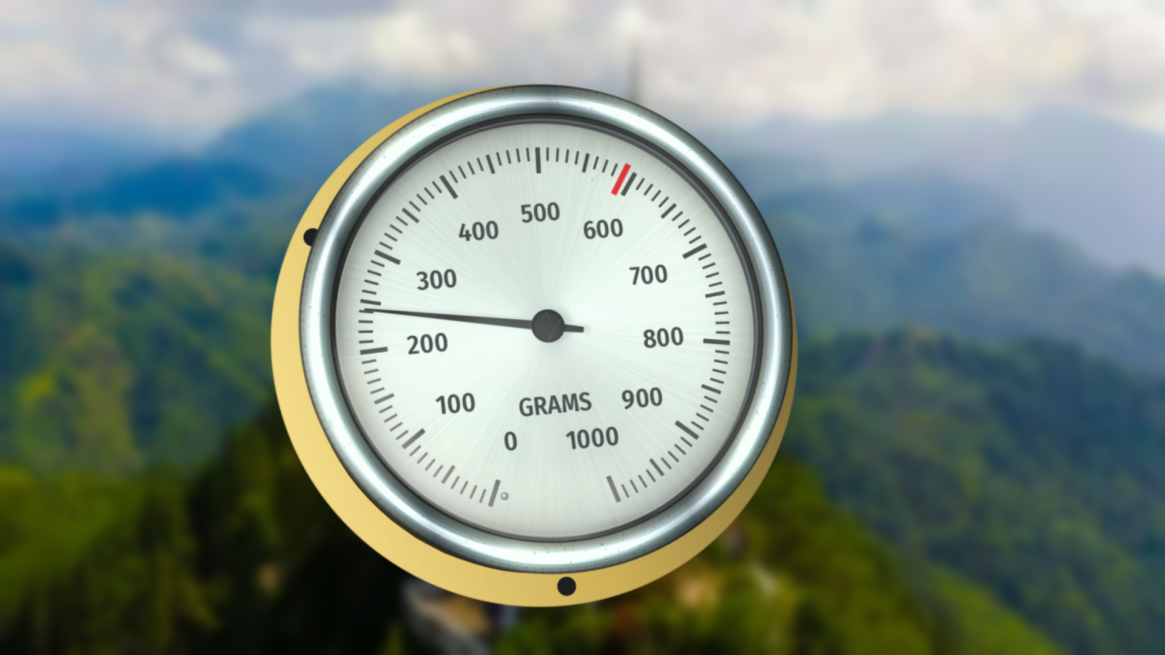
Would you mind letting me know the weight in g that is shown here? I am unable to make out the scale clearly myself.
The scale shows 240 g
